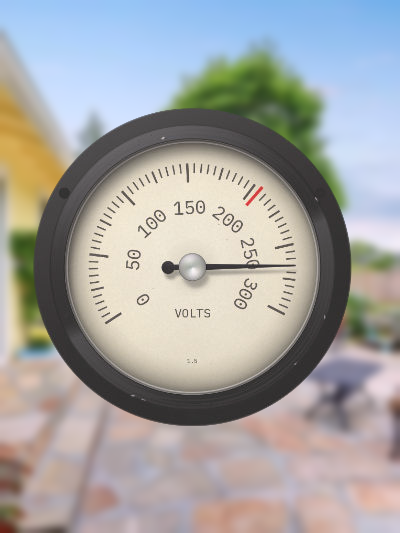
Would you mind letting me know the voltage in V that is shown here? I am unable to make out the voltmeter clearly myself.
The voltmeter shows 265 V
